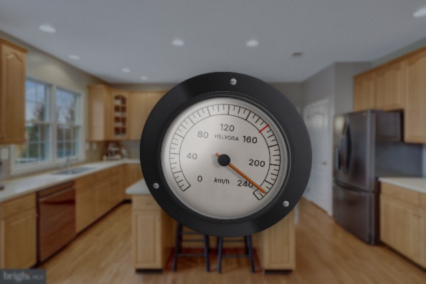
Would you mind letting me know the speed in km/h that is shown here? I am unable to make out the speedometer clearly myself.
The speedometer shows 230 km/h
